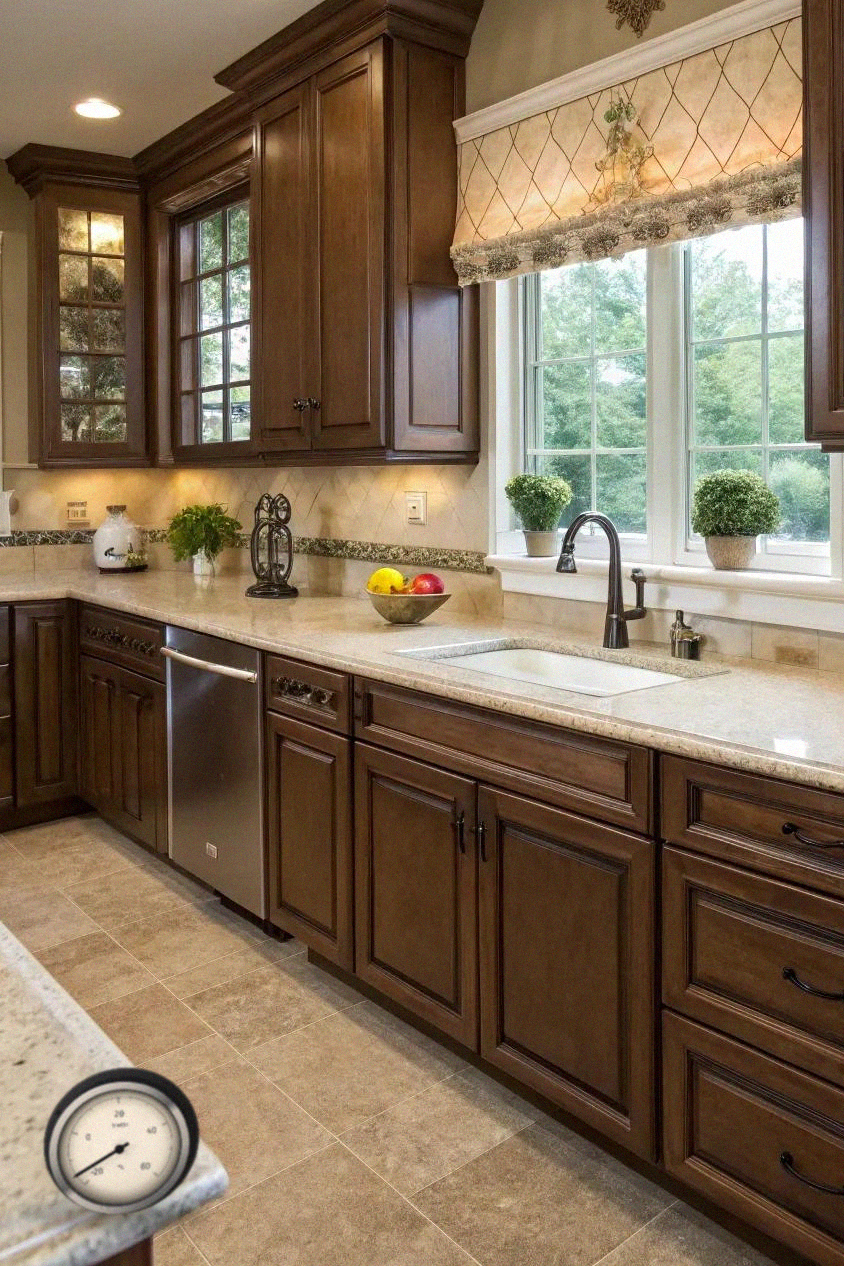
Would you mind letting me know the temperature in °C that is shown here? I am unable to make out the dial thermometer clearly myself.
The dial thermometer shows -15 °C
